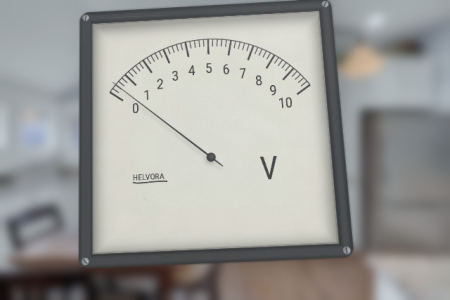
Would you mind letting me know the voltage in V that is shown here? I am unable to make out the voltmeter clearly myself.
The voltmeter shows 0.4 V
